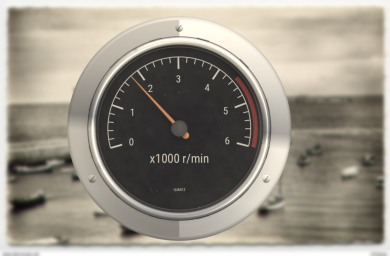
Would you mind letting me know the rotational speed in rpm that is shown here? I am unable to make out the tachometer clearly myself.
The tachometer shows 1800 rpm
